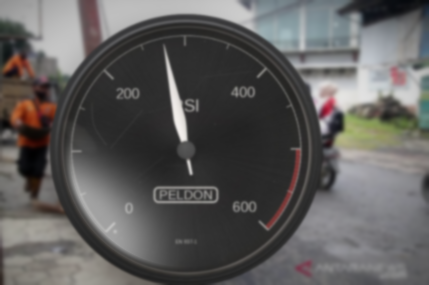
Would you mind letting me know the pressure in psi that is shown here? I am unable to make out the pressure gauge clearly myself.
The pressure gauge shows 275 psi
